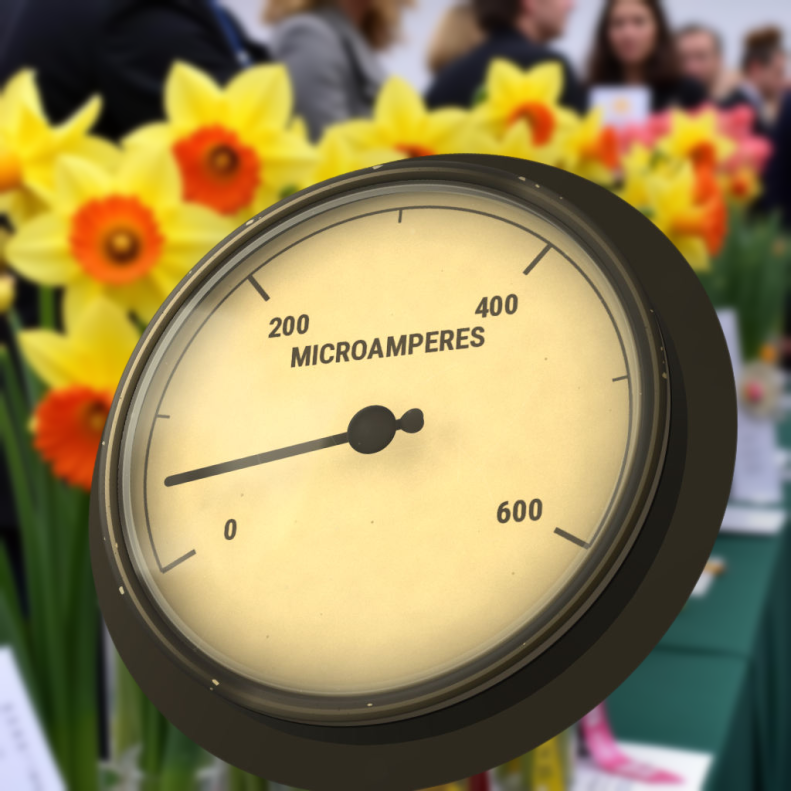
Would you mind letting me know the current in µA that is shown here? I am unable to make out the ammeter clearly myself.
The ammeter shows 50 µA
